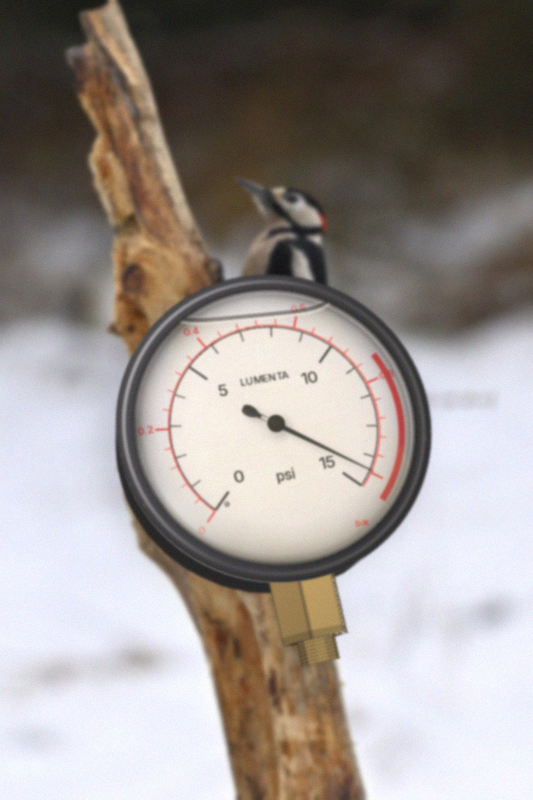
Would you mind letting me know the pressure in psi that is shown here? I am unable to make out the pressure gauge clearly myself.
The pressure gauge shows 14.5 psi
